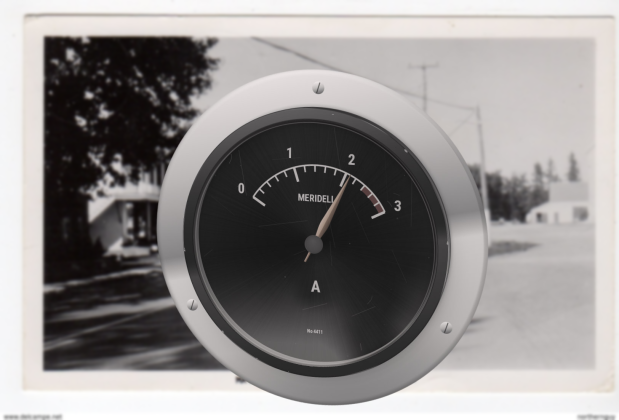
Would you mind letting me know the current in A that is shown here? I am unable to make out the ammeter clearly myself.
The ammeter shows 2.1 A
